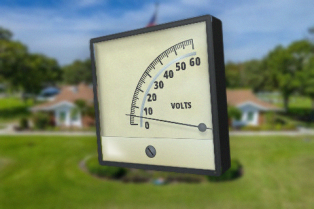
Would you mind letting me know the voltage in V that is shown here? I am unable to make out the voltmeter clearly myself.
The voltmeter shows 5 V
